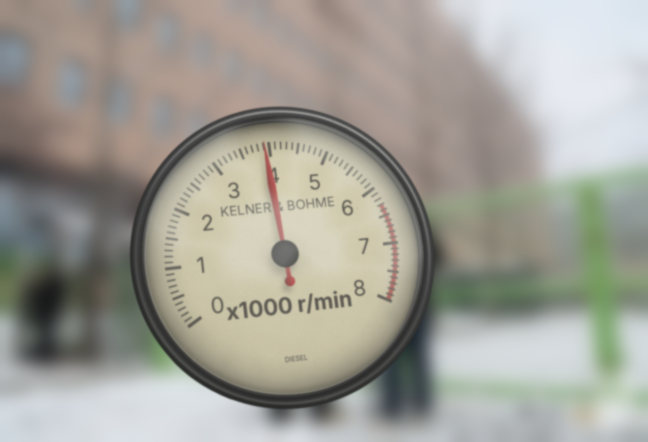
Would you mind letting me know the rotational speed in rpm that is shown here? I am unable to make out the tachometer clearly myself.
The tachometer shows 3900 rpm
